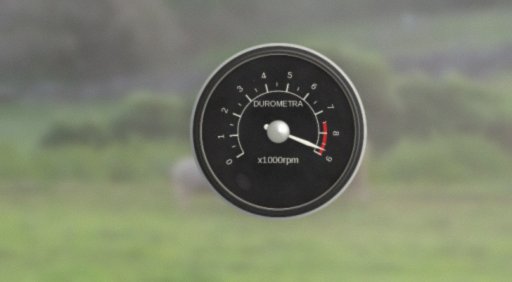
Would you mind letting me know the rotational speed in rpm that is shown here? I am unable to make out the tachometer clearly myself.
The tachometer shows 8750 rpm
